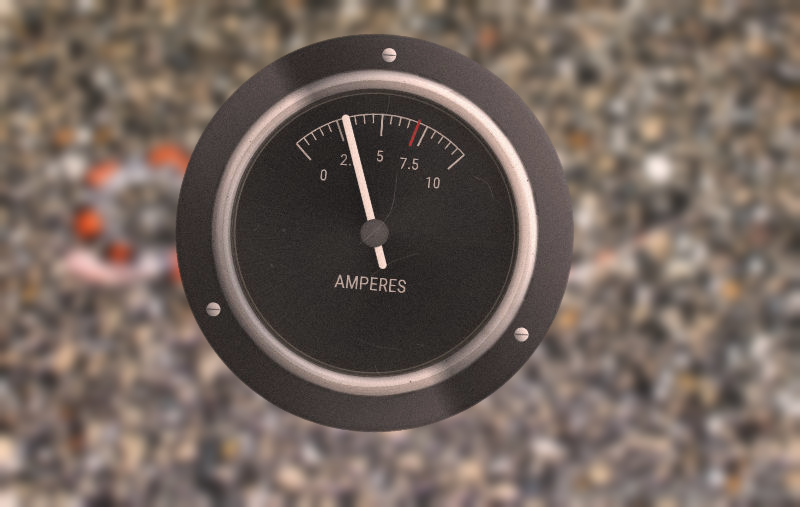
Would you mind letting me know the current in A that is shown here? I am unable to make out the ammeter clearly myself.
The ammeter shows 3 A
